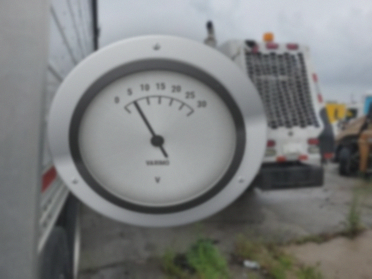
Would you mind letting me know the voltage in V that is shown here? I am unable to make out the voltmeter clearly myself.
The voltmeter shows 5 V
